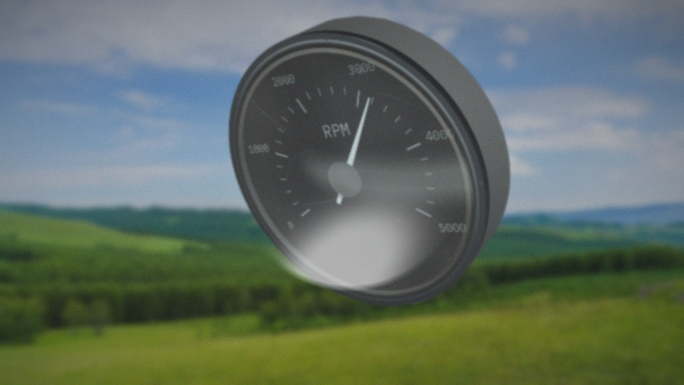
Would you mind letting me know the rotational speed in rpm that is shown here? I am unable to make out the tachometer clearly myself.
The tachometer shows 3200 rpm
